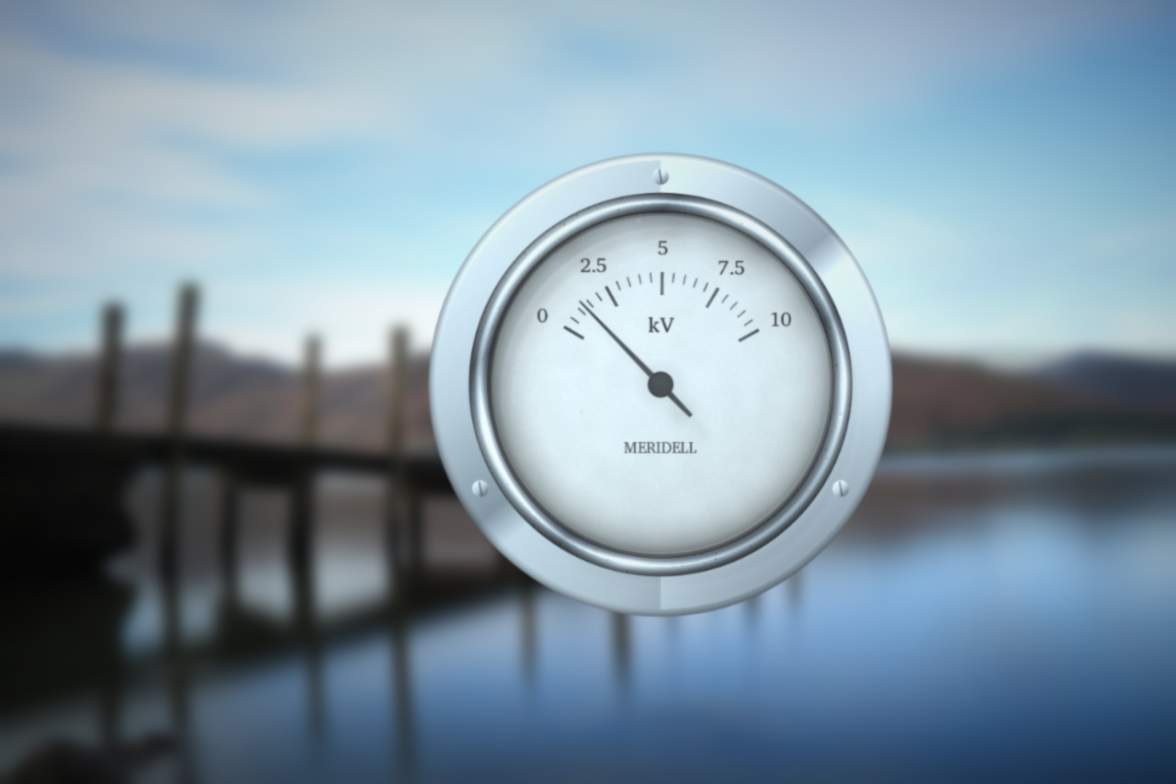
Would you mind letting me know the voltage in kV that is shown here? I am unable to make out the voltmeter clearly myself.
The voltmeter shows 1.25 kV
